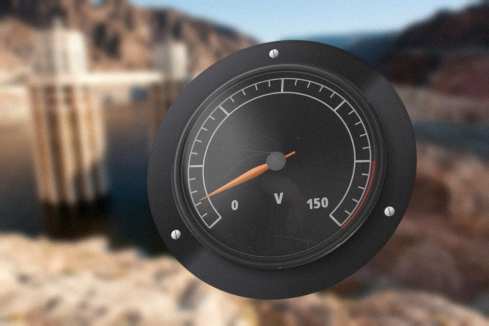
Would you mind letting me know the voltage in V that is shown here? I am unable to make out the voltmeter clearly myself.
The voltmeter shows 10 V
